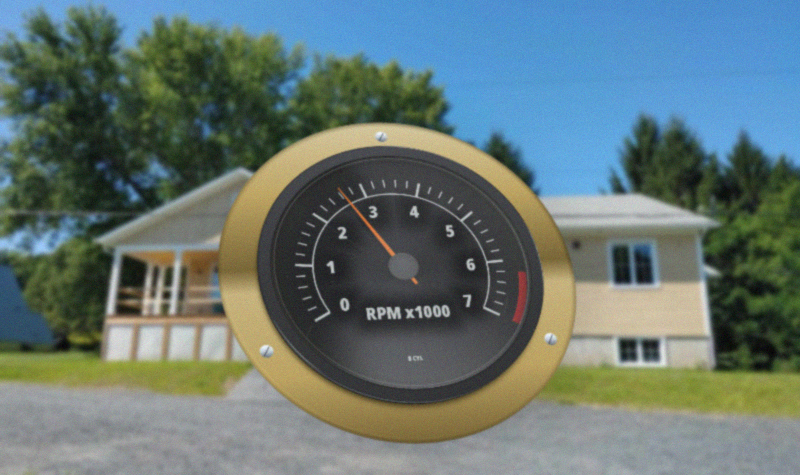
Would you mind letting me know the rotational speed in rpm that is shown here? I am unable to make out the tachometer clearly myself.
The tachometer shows 2600 rpm
